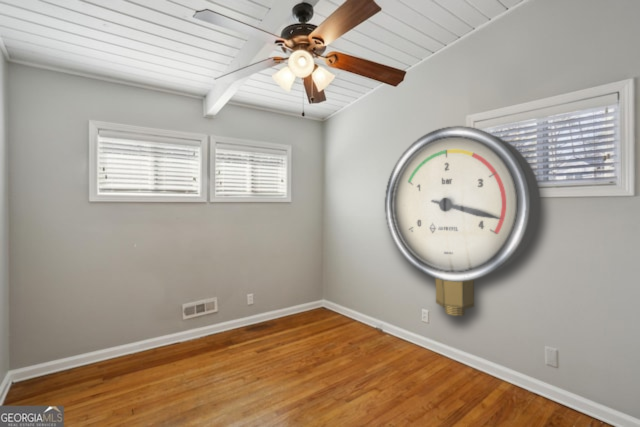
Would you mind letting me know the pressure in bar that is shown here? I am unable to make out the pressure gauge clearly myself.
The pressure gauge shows 3.75 bar
